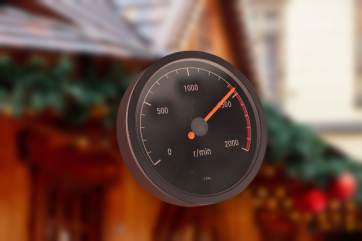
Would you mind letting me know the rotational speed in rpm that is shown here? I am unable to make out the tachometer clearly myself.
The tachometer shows 1450 rpm
